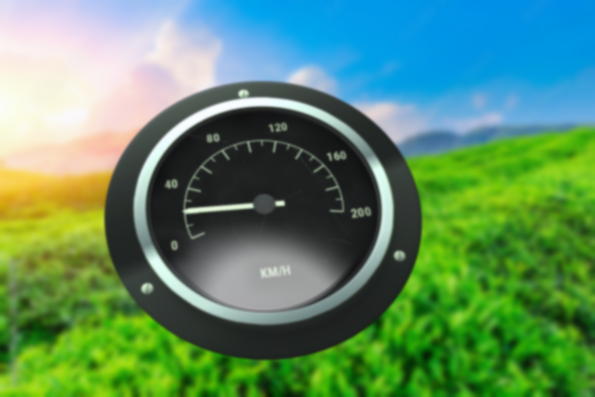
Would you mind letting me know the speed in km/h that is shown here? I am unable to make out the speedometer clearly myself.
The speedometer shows 20 km/h
